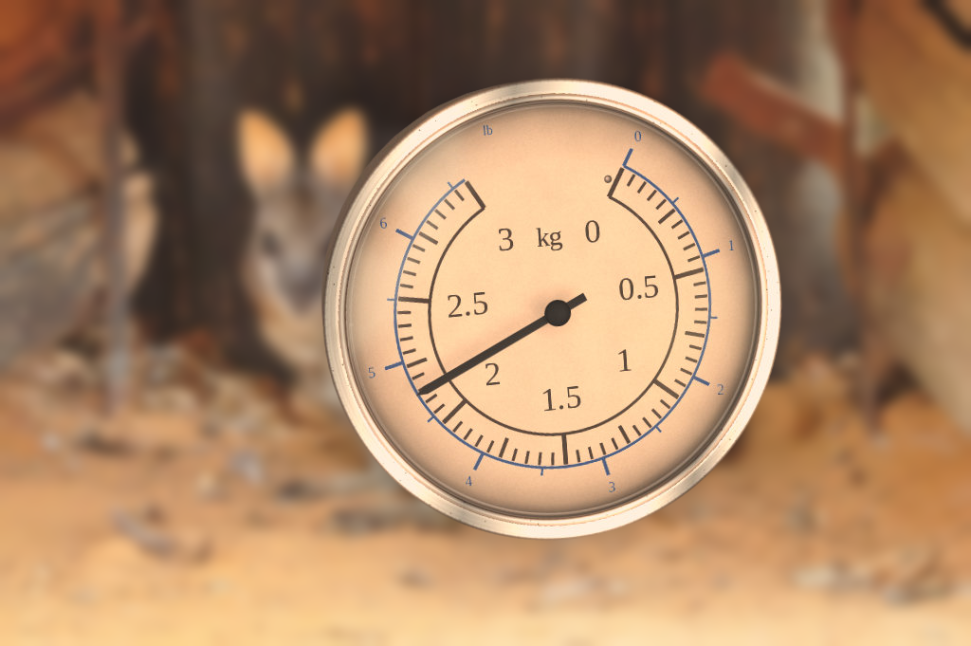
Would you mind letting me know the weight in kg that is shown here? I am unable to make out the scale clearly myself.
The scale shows 2.15 kg
